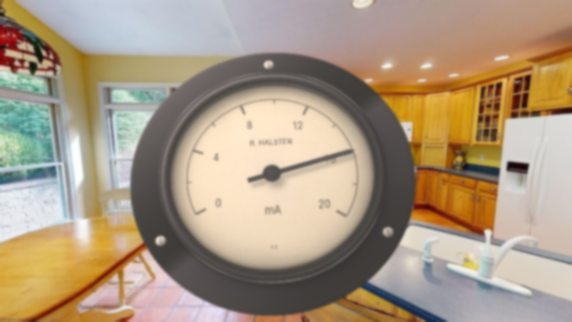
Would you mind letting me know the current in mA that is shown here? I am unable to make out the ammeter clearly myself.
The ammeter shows 16 mA
